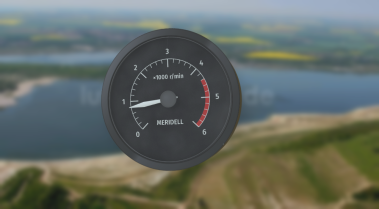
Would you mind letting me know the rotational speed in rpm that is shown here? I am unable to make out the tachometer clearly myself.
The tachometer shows 800 rpm
